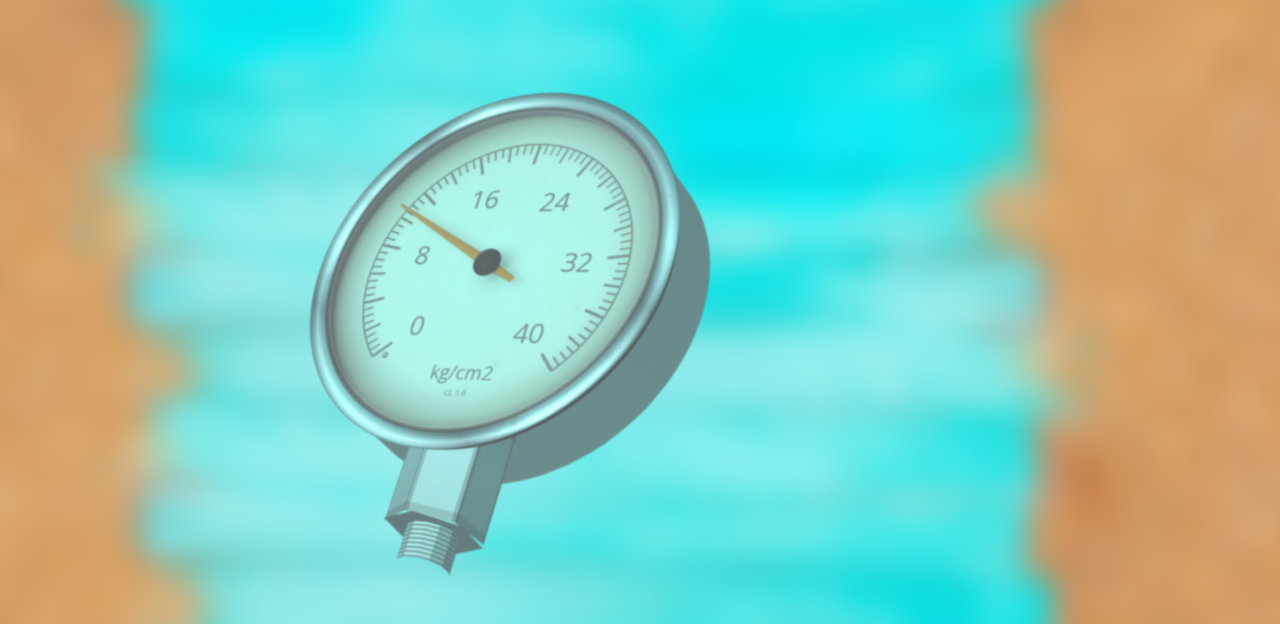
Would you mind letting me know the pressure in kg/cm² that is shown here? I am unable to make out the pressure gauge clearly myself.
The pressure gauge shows 10.5 kg/cm²
